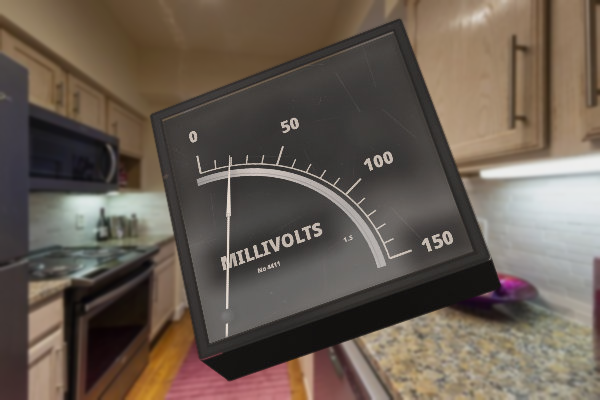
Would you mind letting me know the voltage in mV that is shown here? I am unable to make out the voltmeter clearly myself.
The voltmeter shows 20 mV
